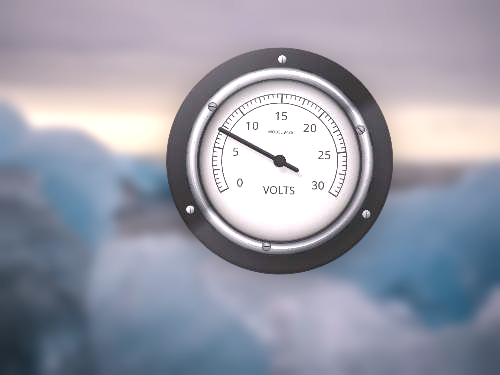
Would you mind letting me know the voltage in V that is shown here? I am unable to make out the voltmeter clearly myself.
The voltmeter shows 7 V
